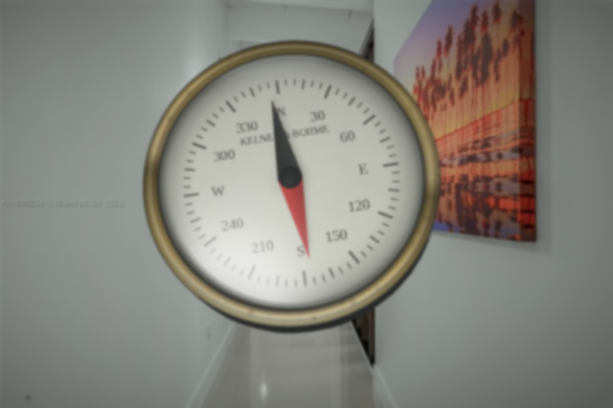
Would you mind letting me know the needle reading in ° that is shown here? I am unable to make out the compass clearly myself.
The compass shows 175 °
